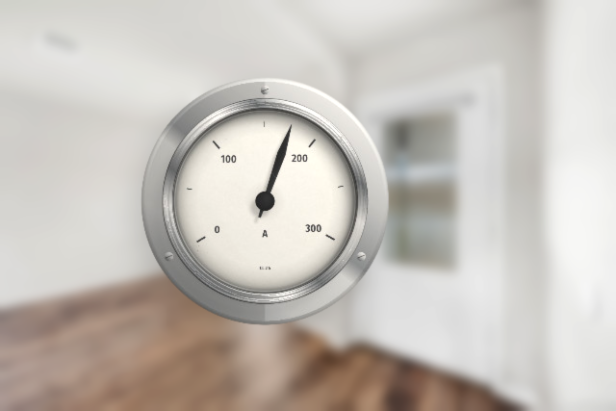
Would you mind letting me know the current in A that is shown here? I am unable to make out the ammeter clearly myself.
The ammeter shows 175 A
